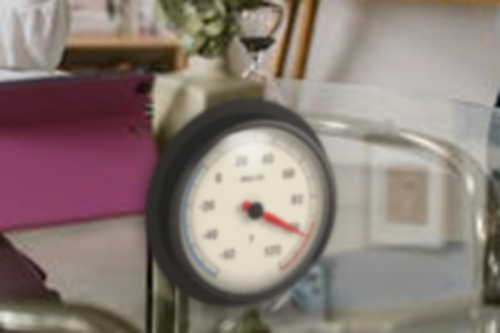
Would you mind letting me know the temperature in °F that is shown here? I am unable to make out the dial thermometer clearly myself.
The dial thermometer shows 100 °F
